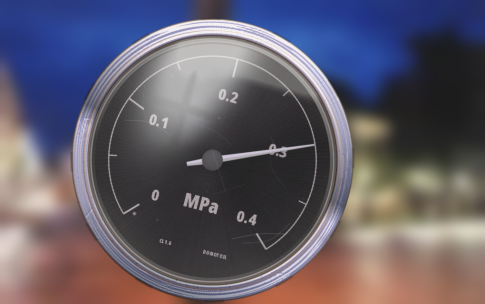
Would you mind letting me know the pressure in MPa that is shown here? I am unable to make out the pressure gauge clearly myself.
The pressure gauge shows 0.3 MPa
